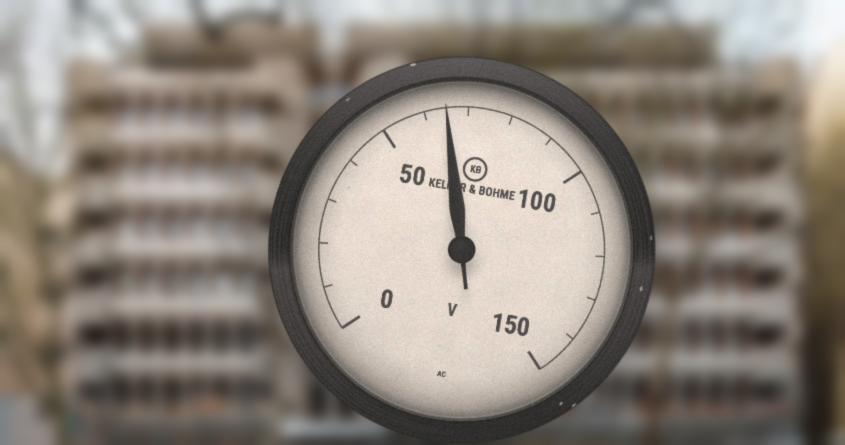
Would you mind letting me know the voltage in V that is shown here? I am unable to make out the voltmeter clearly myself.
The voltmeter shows 65 V
